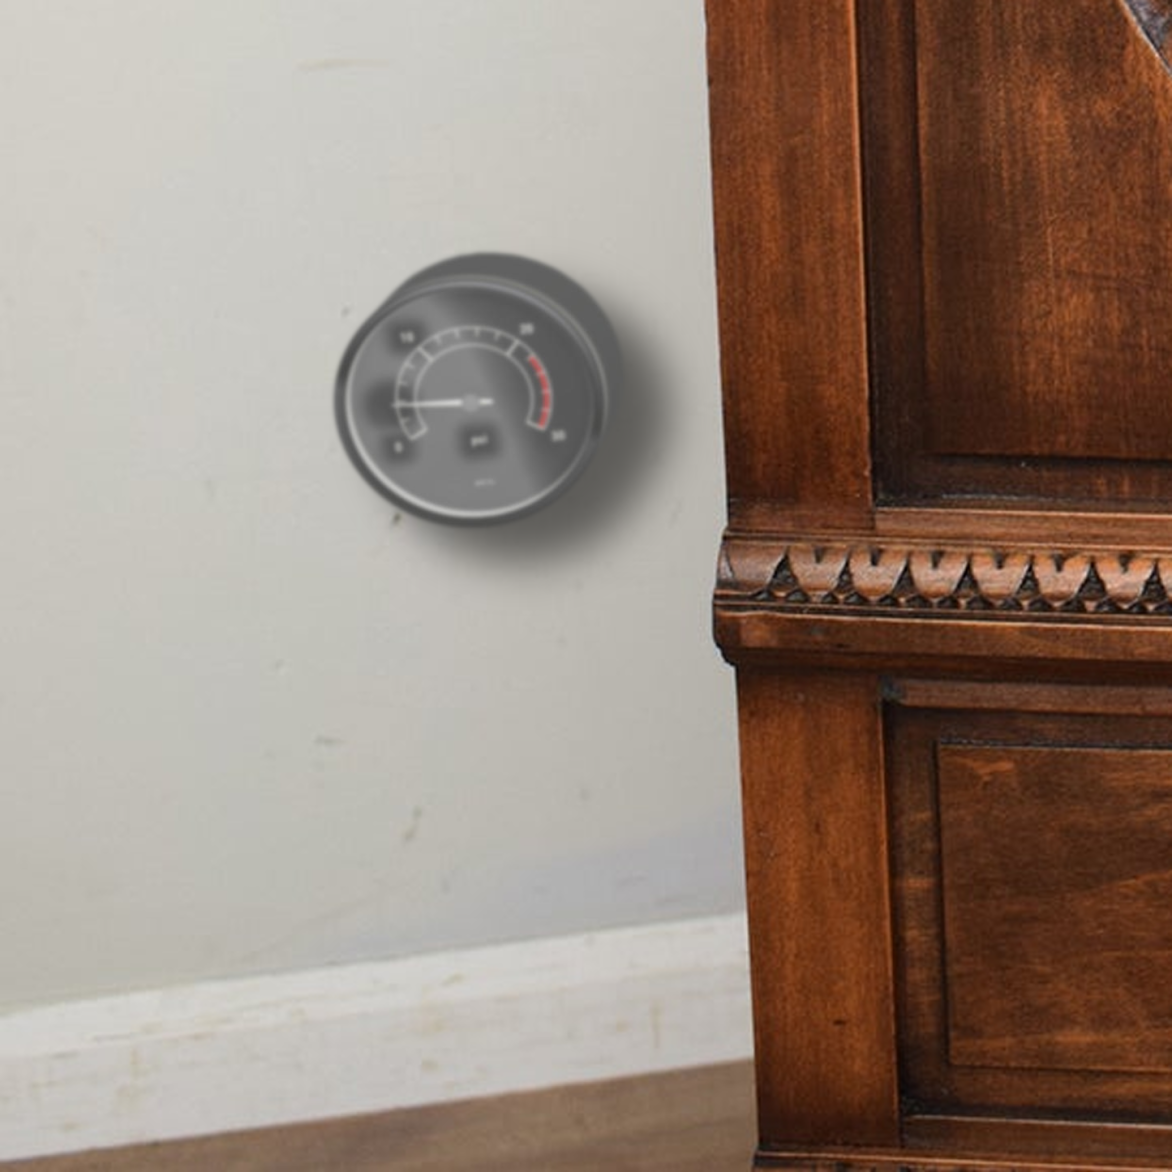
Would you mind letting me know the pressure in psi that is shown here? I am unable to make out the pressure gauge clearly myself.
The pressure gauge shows 4 psi
